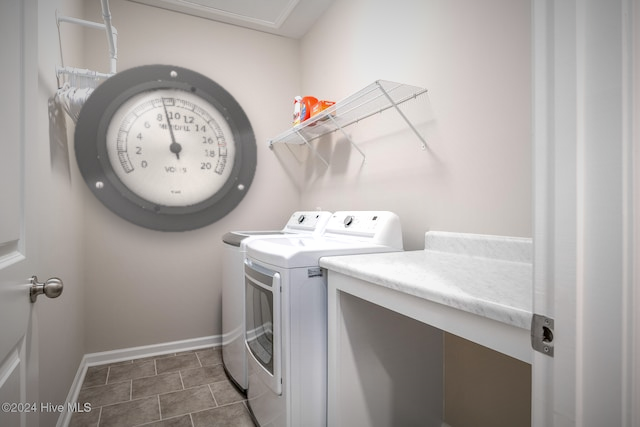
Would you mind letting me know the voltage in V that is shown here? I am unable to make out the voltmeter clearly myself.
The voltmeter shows 9 V
